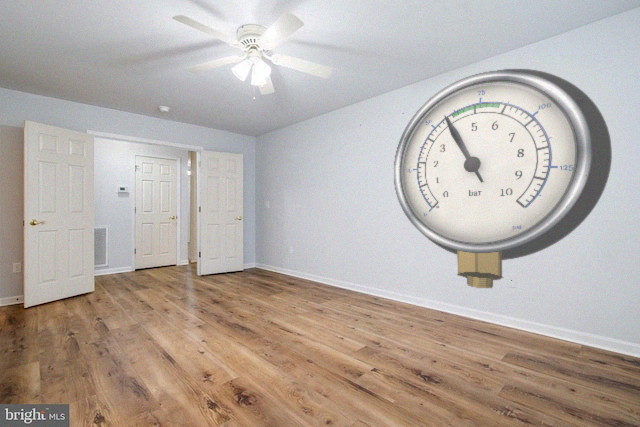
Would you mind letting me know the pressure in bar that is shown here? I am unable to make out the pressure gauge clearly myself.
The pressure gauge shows 4 bar
